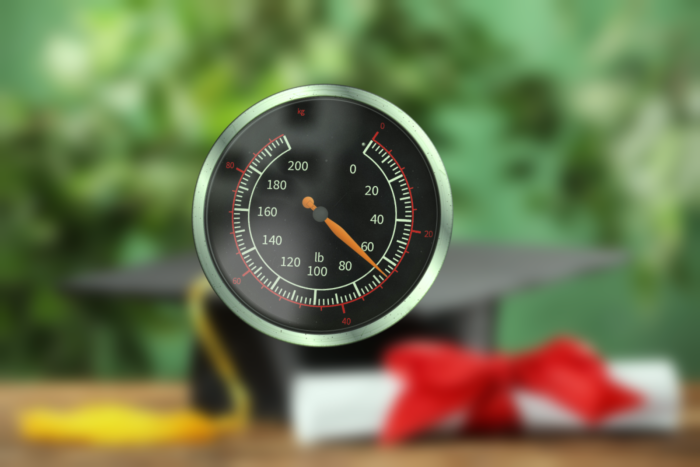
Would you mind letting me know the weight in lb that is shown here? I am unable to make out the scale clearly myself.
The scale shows 66 lb
